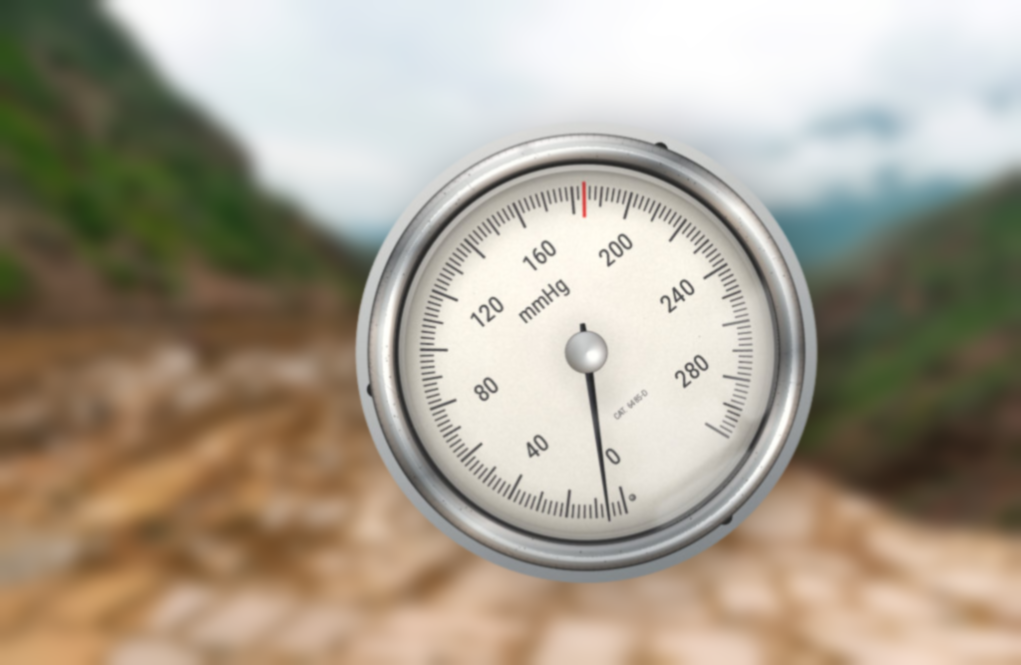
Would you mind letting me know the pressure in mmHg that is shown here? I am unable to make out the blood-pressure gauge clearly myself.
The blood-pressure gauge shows 6 mmHg
